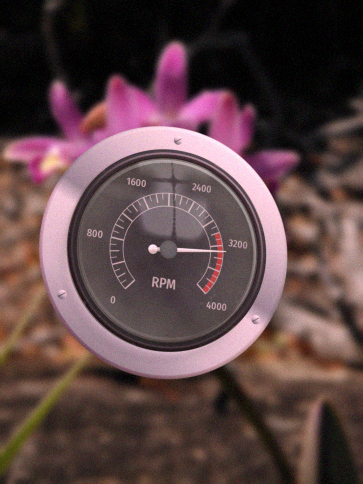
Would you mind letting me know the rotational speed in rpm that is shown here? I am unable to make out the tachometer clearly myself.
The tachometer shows 3300 rpm
